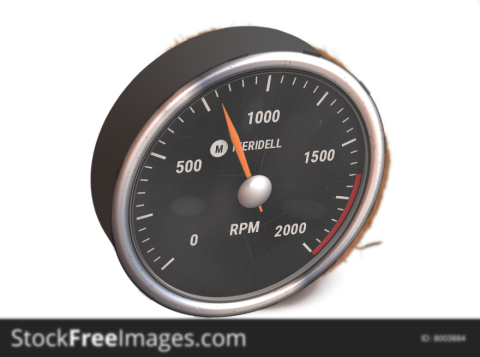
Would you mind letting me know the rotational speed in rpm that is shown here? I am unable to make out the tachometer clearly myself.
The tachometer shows 800 rpm
